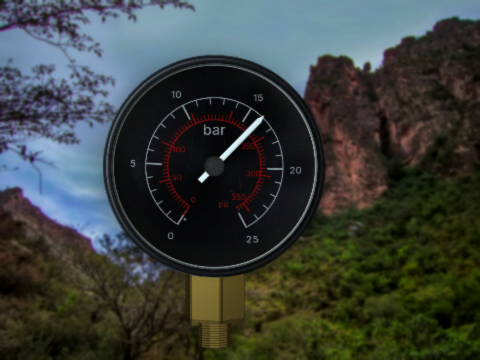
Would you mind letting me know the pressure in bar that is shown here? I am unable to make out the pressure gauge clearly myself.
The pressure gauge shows 16 bar
